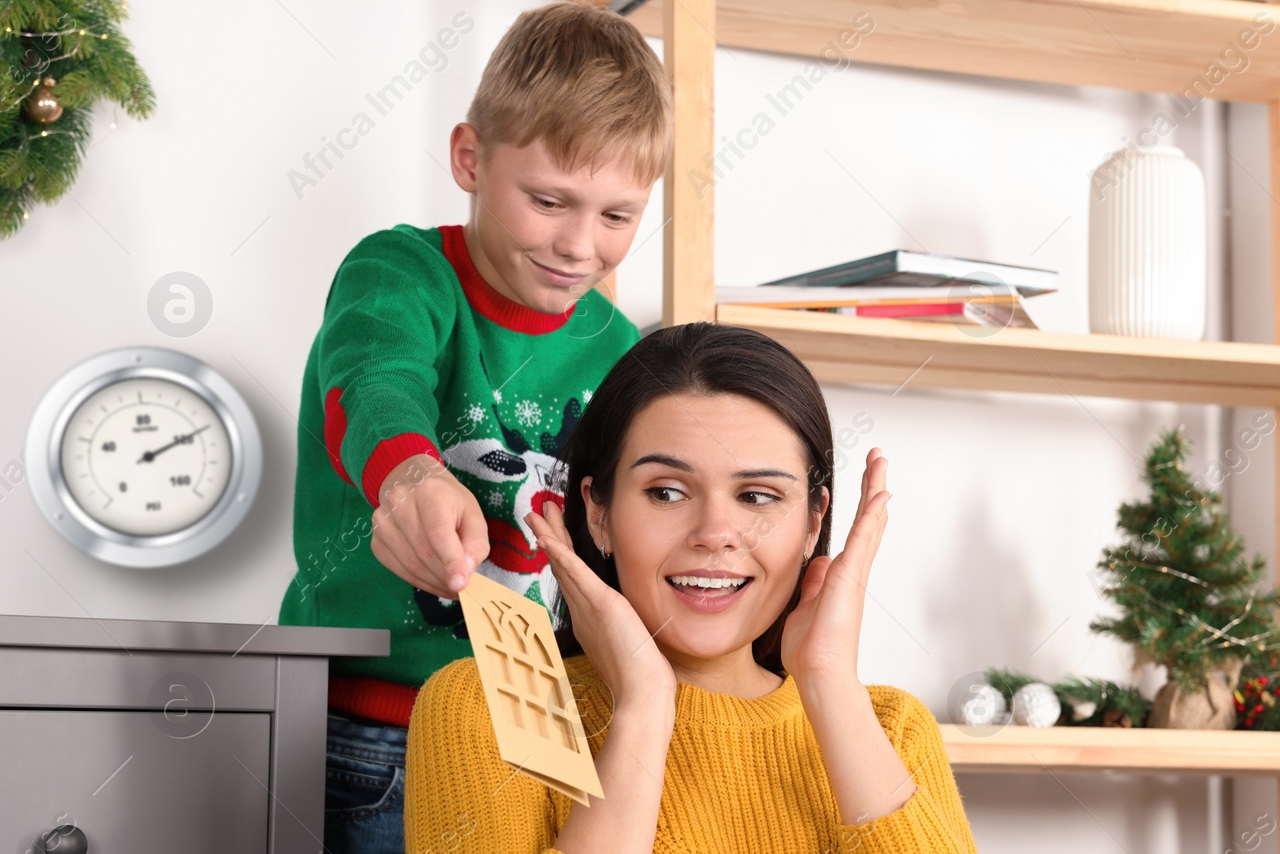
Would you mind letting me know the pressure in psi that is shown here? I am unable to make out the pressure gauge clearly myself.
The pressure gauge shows 120 psi
